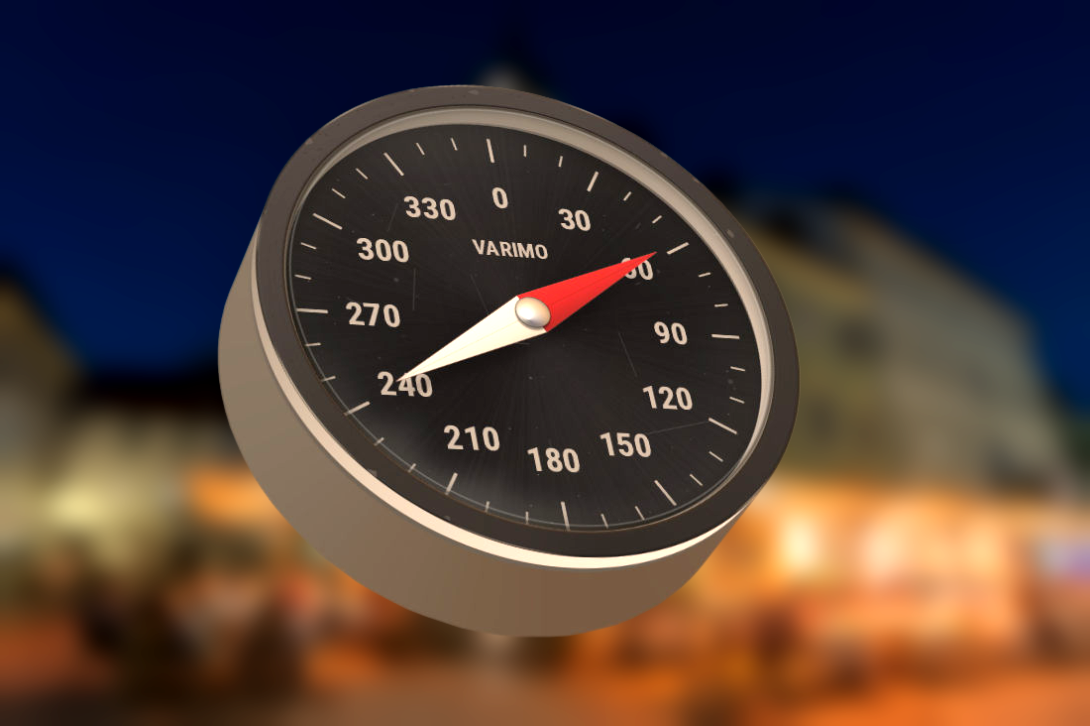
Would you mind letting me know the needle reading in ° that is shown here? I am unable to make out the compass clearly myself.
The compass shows 60 °
